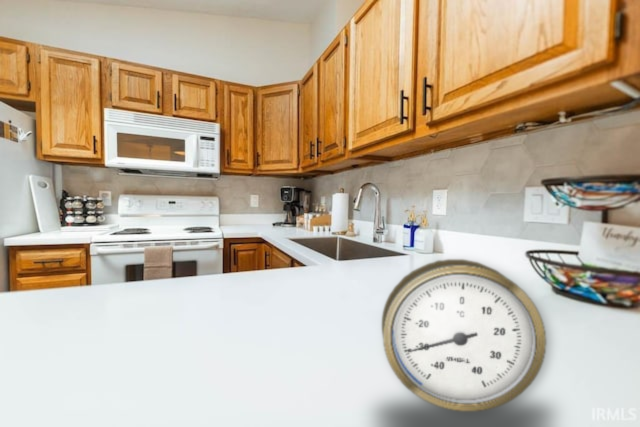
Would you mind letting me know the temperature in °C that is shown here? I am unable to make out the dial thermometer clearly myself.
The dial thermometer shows -30 °C
